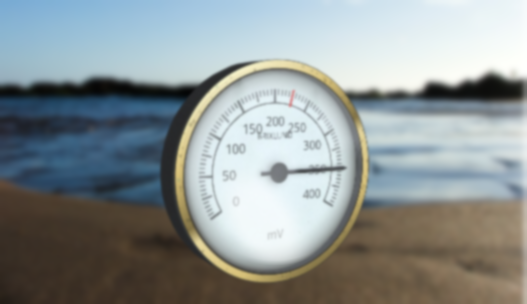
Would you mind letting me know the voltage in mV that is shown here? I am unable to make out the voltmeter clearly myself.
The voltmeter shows 350 mV
